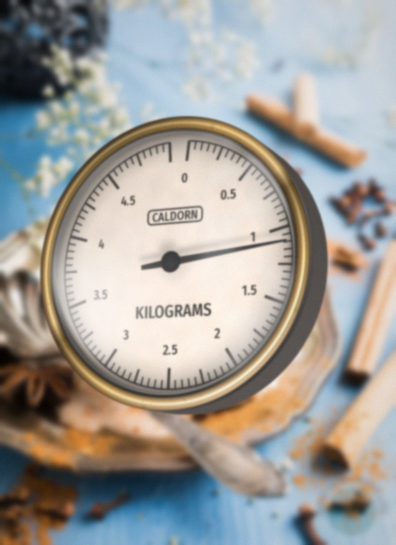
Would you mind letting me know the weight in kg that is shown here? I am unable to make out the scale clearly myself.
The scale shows 1.1 kg
